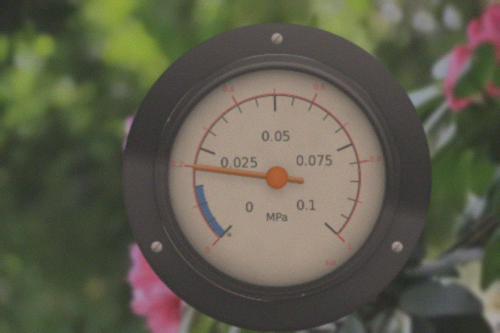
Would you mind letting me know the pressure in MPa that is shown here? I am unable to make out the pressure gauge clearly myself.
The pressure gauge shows 0.02 MPa
